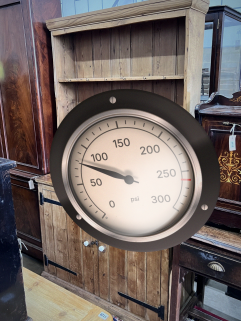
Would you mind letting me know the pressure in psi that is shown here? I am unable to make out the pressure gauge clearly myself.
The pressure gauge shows 80 psi
